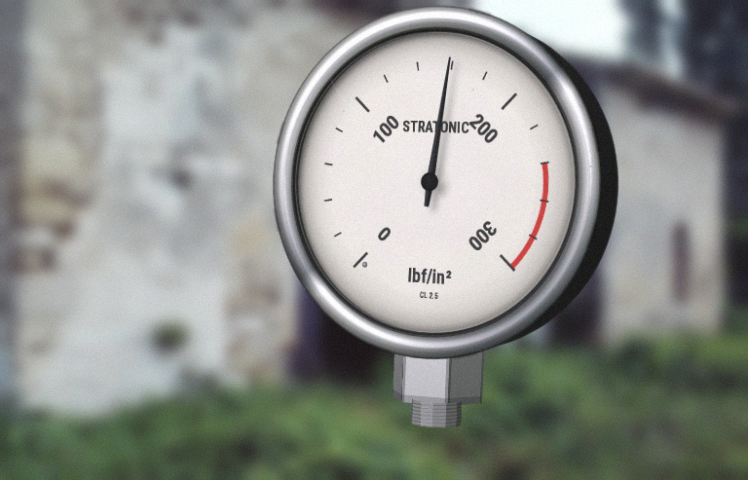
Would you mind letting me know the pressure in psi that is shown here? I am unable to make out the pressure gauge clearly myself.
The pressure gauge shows 160 psi
